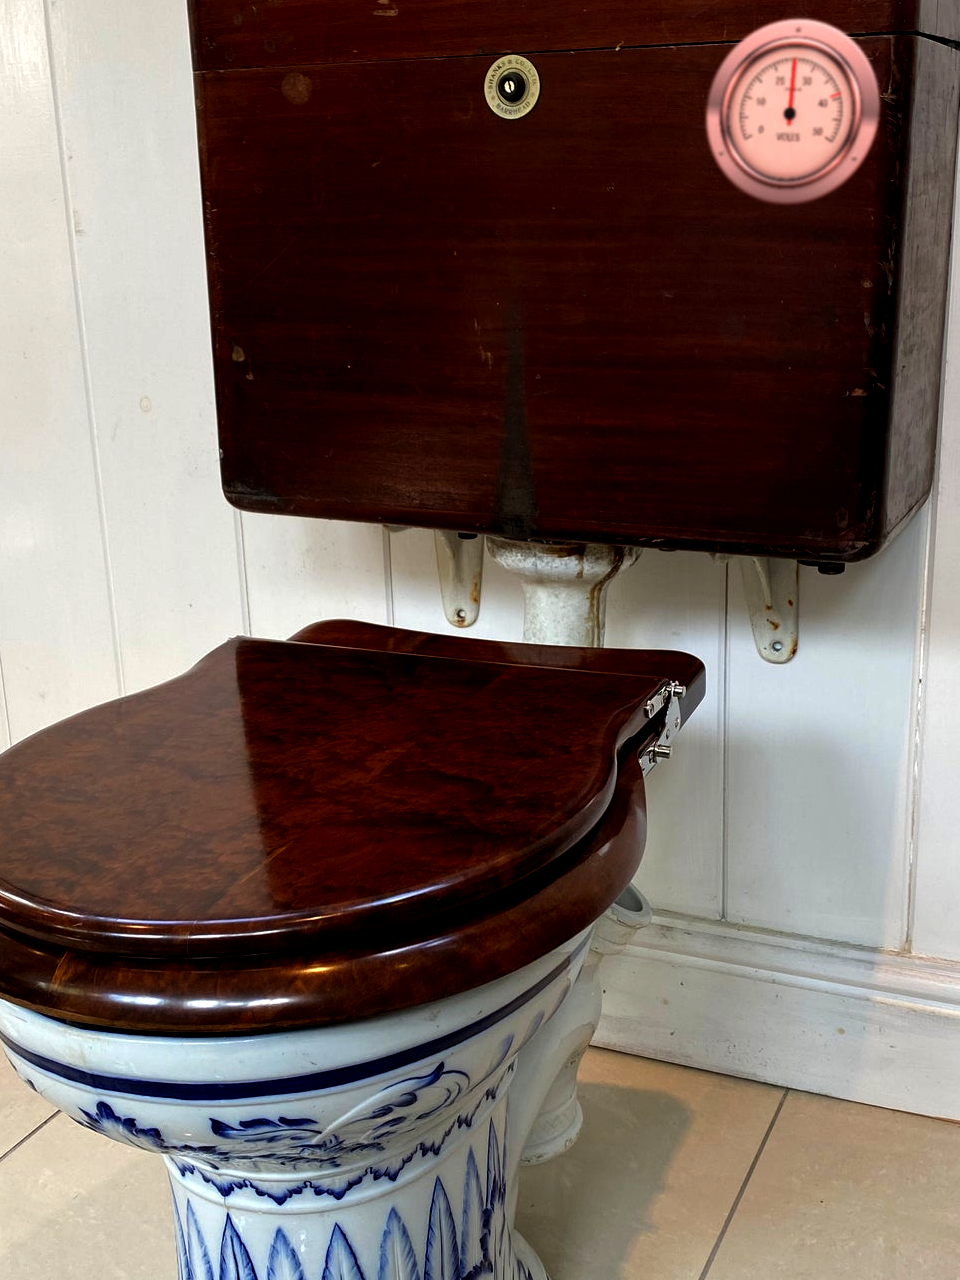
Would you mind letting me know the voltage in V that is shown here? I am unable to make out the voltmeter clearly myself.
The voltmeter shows 25 V
